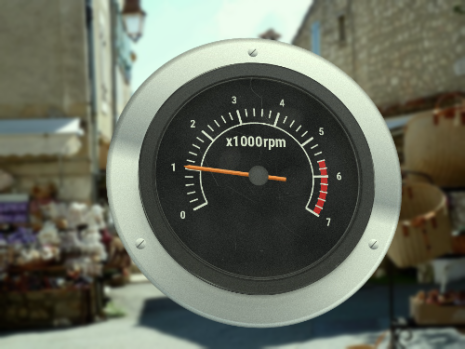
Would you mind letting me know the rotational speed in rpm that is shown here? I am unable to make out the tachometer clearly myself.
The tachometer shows 1000 rpm
